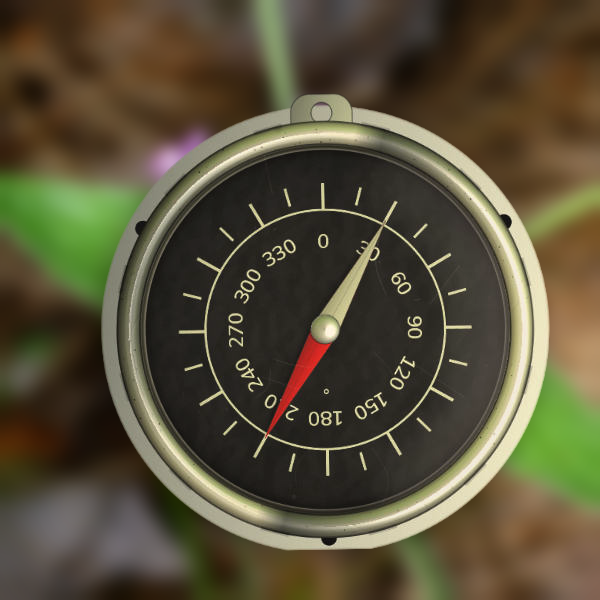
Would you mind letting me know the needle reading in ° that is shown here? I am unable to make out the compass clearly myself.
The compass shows 210 °
